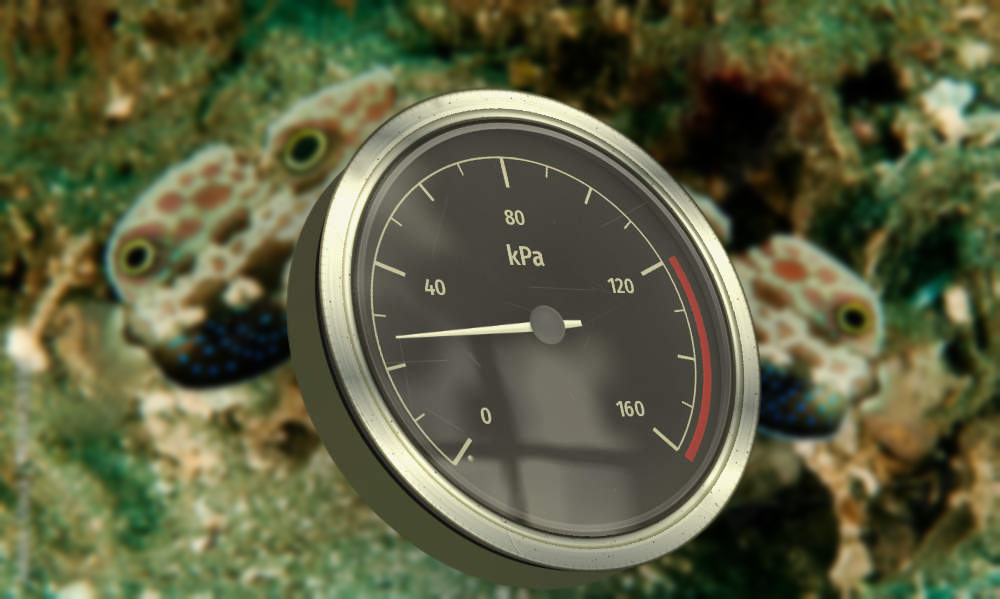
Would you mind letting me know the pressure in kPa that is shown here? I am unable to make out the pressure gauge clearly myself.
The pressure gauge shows 25 kPa
